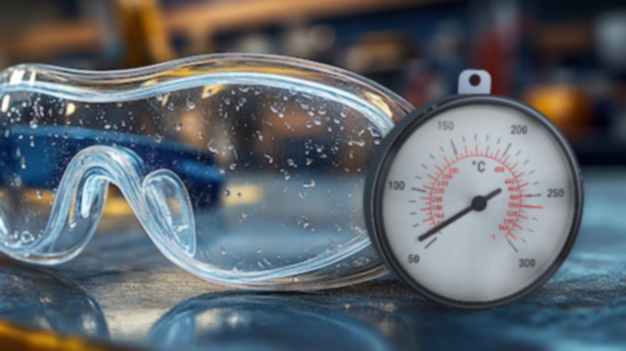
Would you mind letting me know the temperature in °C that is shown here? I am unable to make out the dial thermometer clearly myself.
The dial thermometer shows 60 °C
